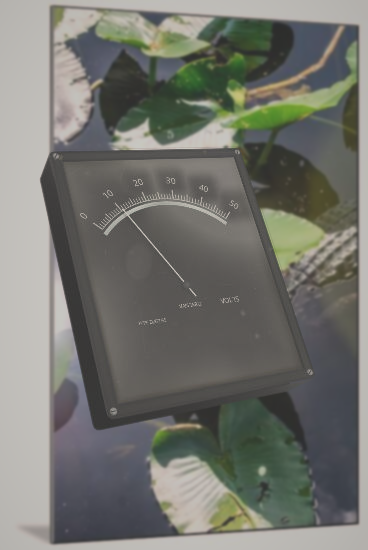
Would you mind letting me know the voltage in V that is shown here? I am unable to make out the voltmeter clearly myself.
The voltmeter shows 10 V
